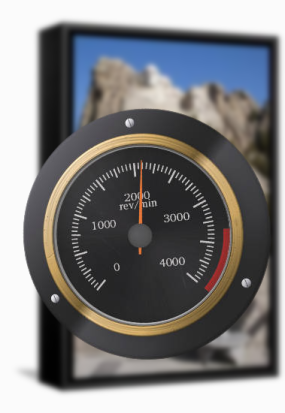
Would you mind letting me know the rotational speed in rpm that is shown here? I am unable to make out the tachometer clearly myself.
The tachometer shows 2100 rpm
